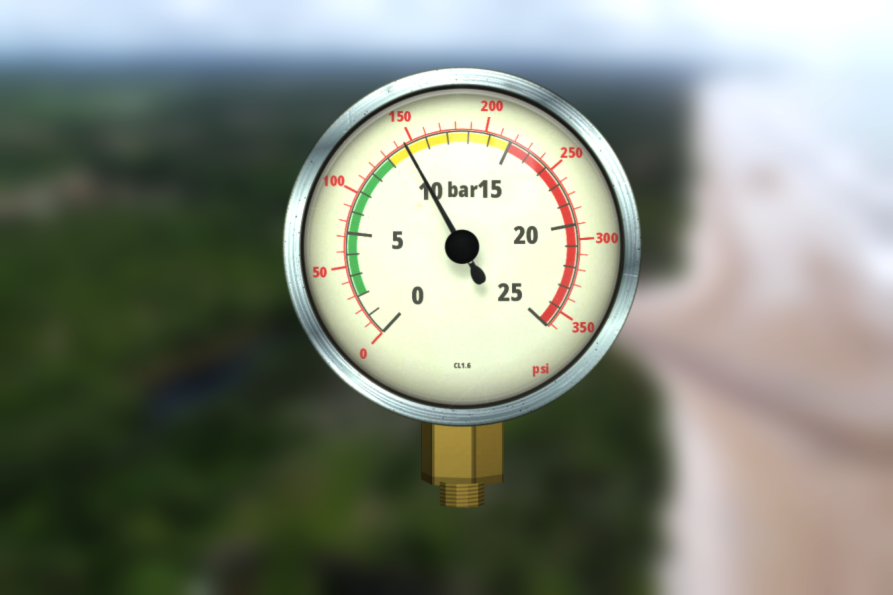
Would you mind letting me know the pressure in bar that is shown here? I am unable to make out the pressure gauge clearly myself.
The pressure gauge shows 10 bar
